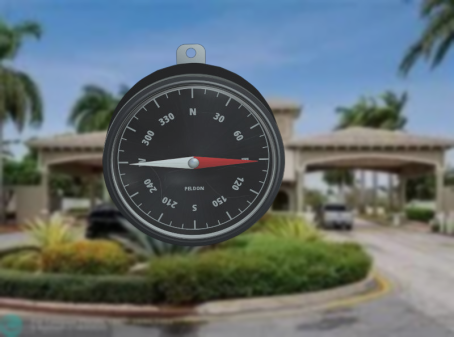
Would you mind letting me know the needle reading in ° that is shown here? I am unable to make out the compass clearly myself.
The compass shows 90 °
